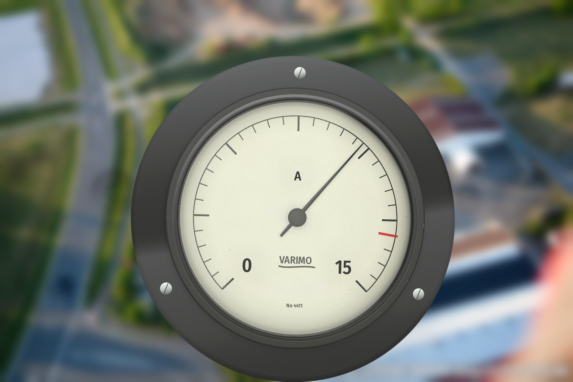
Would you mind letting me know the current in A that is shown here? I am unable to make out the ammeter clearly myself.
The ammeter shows 9.75 A
